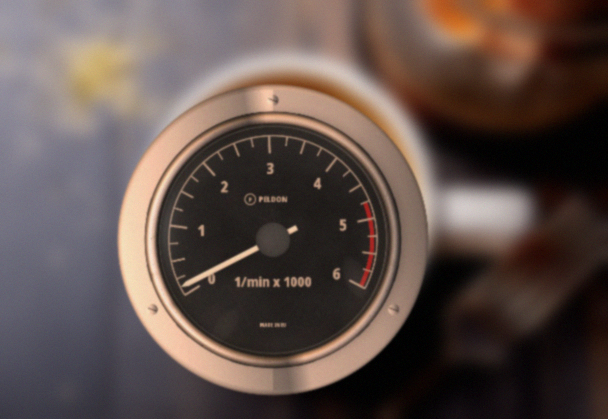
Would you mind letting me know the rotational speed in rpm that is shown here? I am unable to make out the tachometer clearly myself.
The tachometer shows 125 rpm
